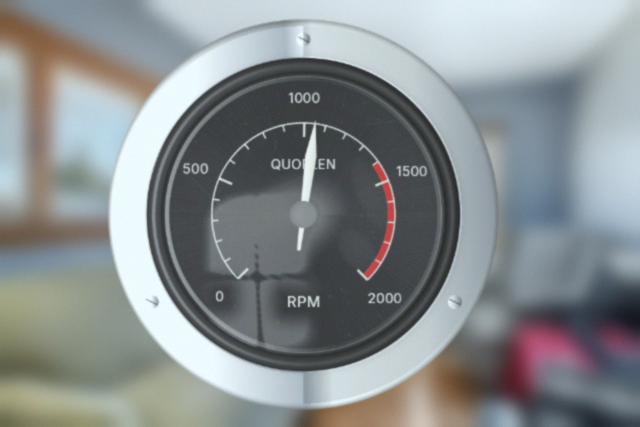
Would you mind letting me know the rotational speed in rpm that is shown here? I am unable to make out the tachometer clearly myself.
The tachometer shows 1050 rpm
